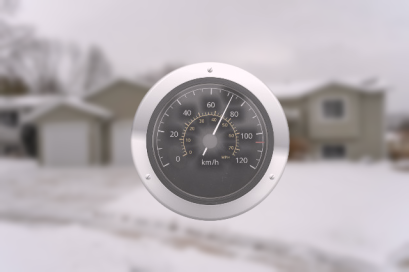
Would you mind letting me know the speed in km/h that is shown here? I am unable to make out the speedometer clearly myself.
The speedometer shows 72.5 km/h
